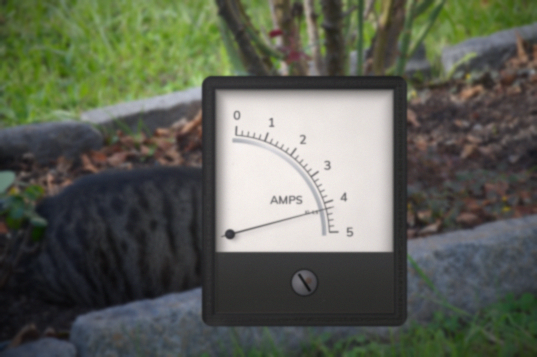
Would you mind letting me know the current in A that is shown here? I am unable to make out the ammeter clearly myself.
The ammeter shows 4.2 A
